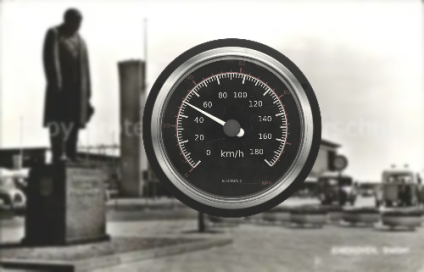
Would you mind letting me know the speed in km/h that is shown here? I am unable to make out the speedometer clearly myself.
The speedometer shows 50 km/h
